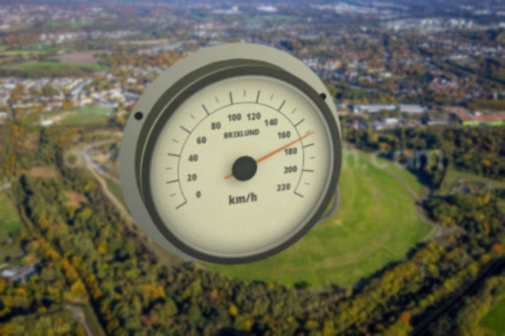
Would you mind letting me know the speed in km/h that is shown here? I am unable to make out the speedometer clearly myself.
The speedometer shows 170 km/h
